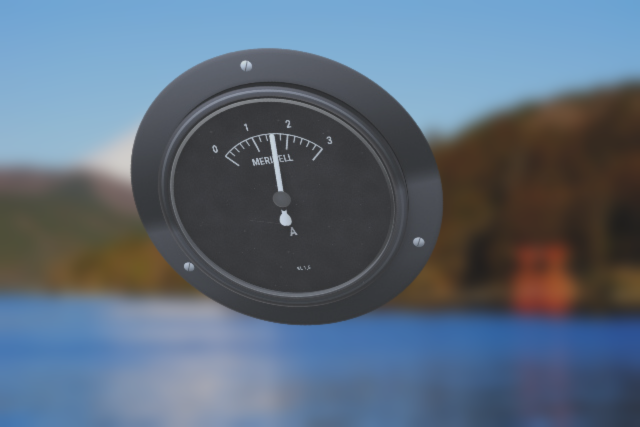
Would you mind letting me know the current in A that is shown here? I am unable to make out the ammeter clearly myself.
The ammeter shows 1.6 A
